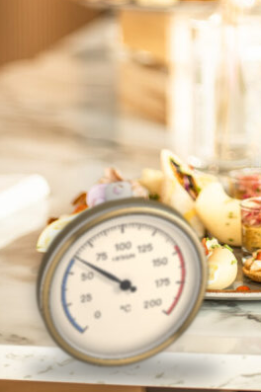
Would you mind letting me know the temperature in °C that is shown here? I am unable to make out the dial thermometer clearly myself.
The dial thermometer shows 62.5 °C
